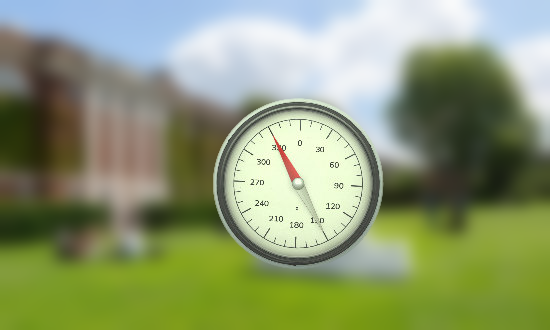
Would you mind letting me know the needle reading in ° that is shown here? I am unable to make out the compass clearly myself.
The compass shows 330 °
